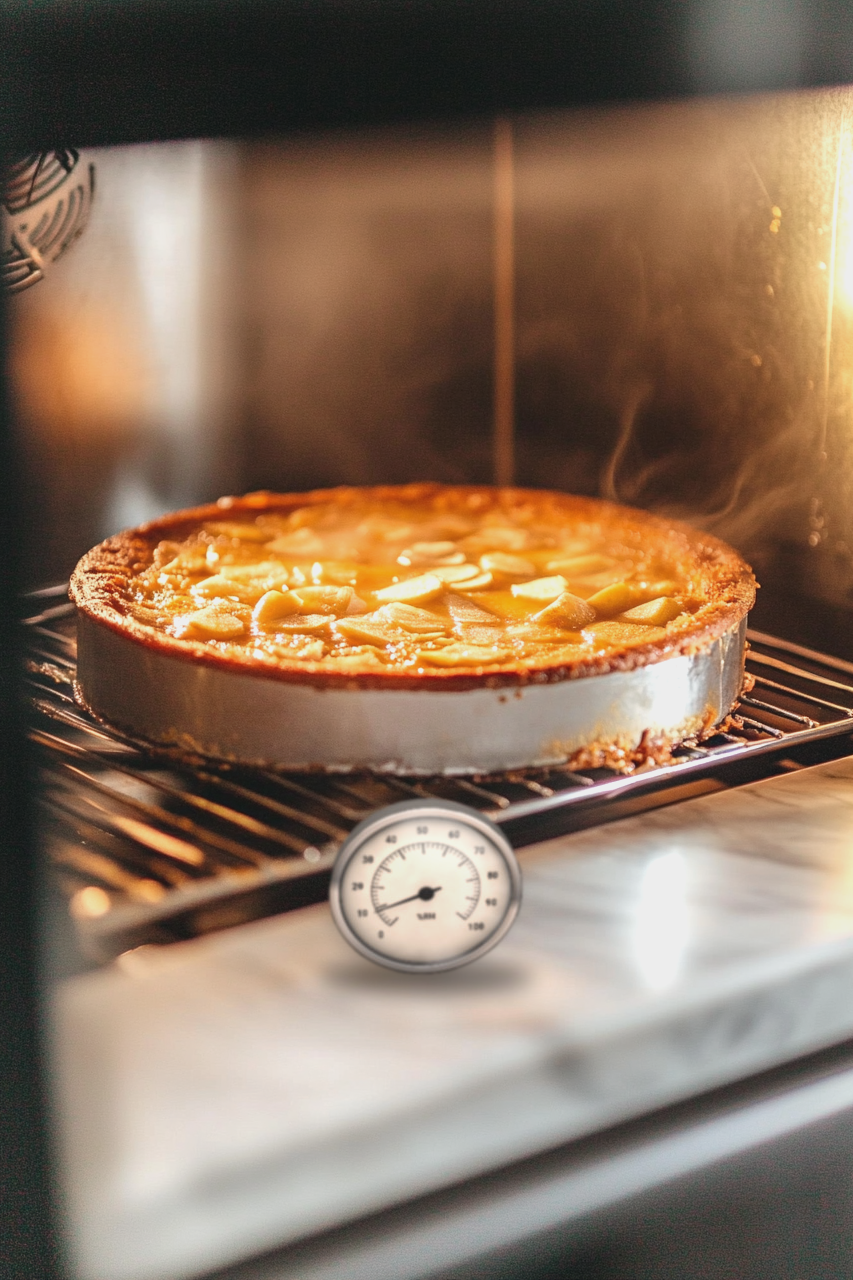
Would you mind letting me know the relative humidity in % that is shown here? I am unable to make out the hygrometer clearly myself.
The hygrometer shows 10 %
